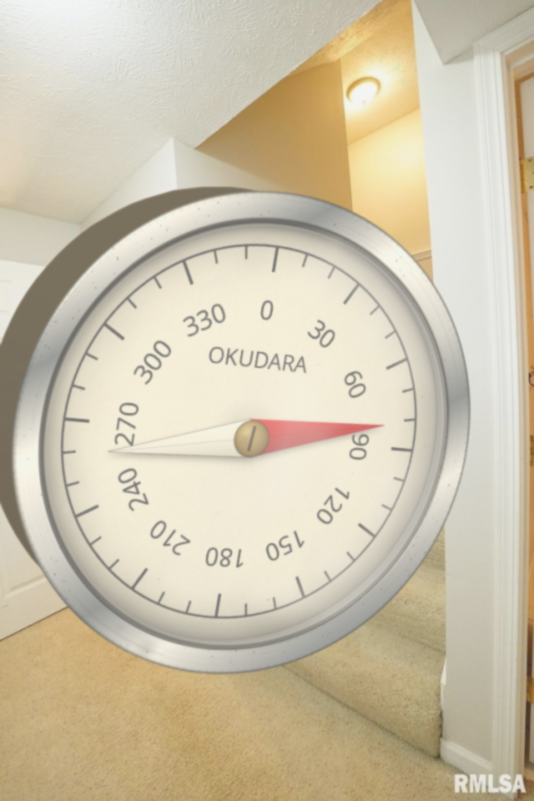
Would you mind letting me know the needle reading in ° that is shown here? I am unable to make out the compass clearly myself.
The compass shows 80 °
